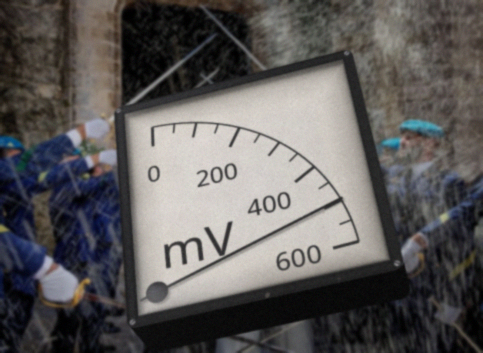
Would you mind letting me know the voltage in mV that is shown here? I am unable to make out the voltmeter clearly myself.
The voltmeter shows 500 mV
